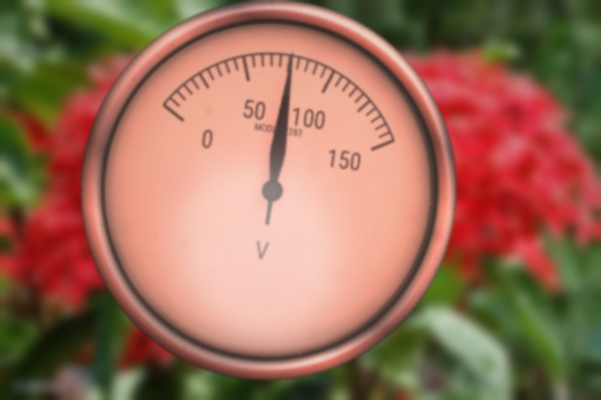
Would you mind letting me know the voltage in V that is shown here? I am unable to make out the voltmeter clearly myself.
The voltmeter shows 75 V
